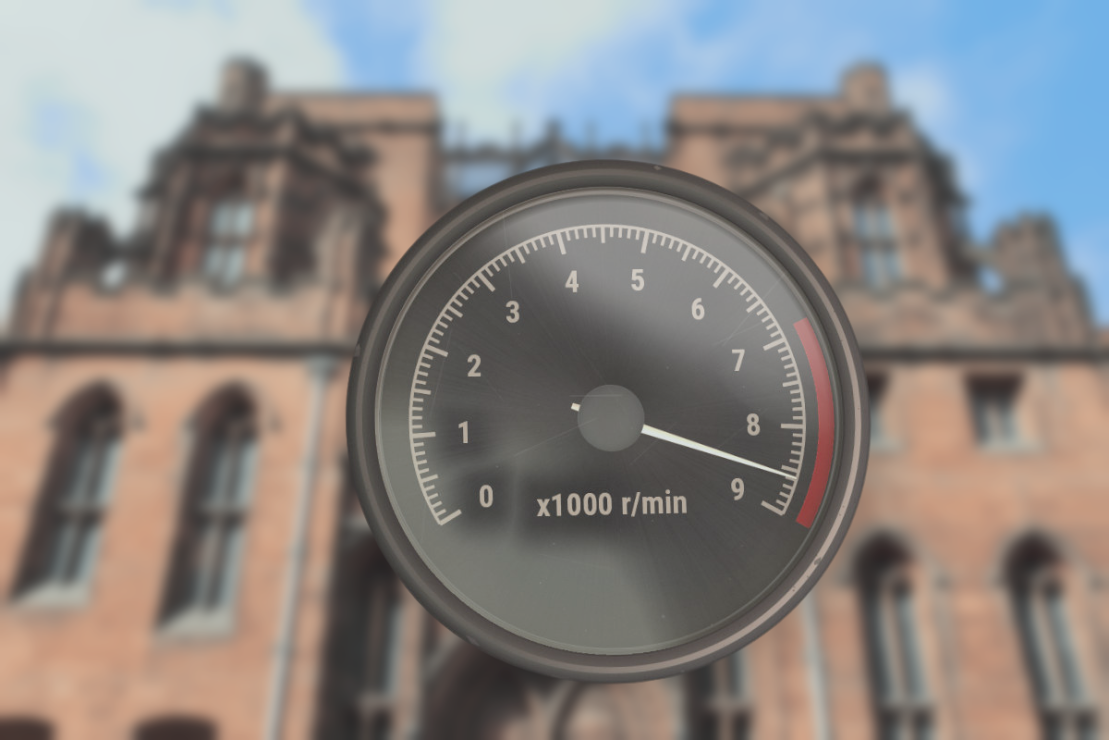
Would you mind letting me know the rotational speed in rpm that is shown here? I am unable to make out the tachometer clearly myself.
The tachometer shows 8600 rpm
